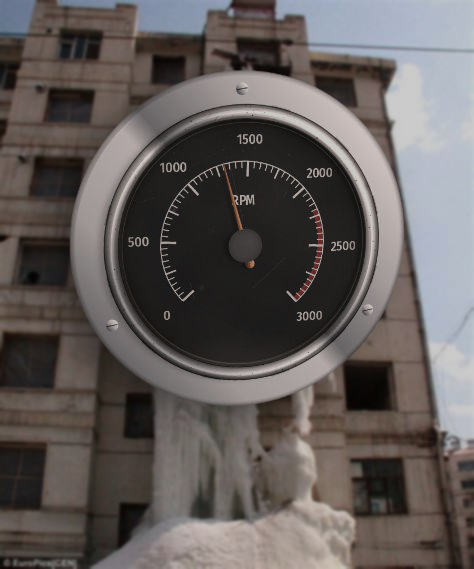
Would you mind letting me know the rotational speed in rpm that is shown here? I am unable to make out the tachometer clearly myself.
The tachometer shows 1300 rpm
